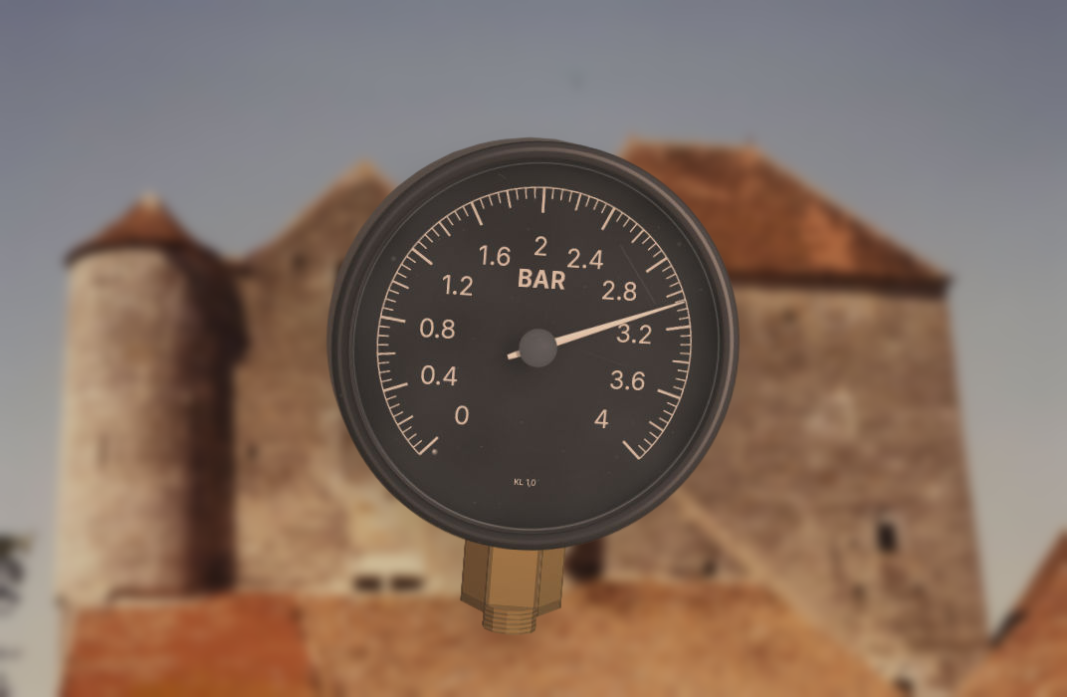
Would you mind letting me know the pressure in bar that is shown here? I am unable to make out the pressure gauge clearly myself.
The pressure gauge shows 3.05 bar
